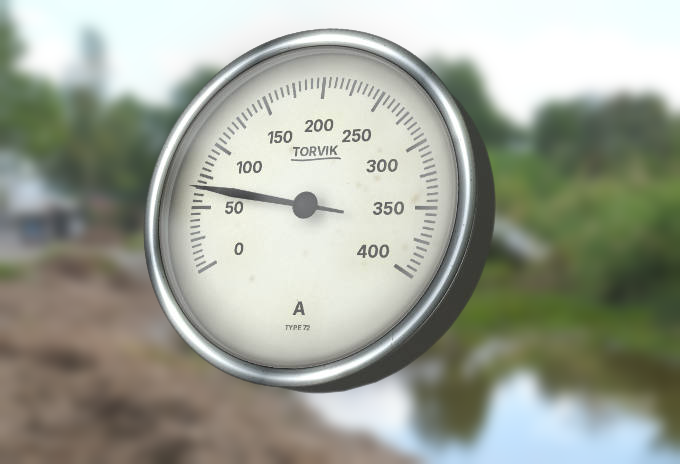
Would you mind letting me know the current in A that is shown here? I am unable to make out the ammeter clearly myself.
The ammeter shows 65 A
